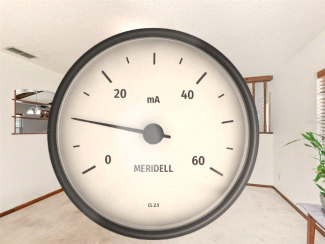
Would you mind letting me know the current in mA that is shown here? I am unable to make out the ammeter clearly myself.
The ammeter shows 10 mA
